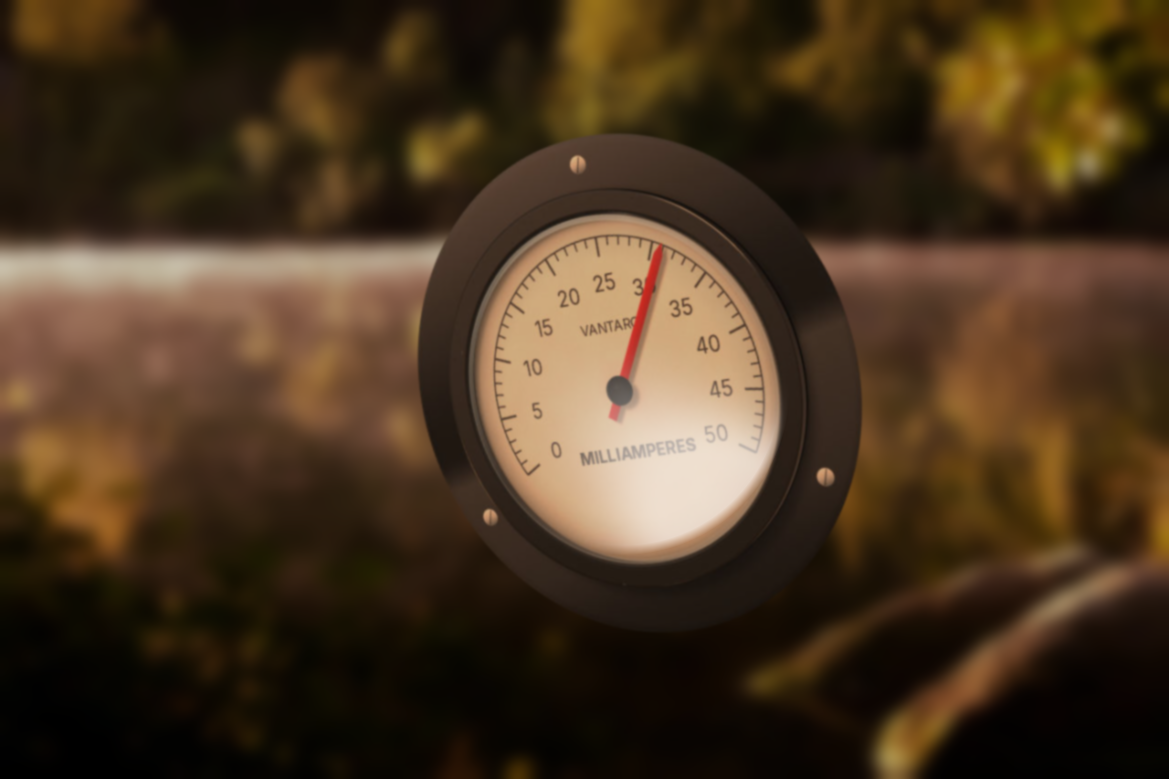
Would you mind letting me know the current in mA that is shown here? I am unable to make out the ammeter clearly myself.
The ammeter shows 31 mA
